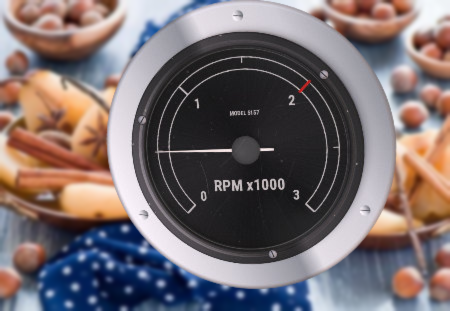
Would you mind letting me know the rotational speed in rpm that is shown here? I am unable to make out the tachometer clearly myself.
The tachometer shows 500 rpm
